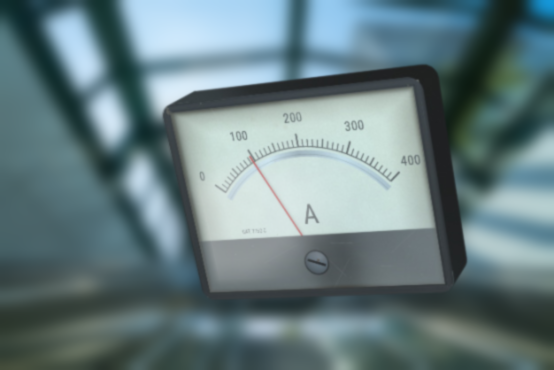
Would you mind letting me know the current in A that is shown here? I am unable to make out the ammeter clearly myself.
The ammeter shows 100 A
